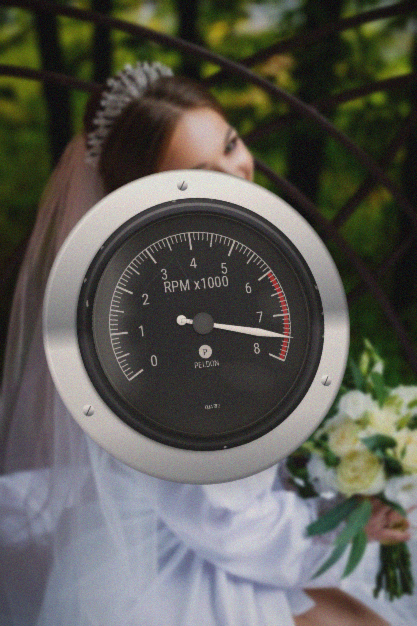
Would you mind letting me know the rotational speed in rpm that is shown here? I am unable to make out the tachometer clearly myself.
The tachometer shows 7500 rpm
